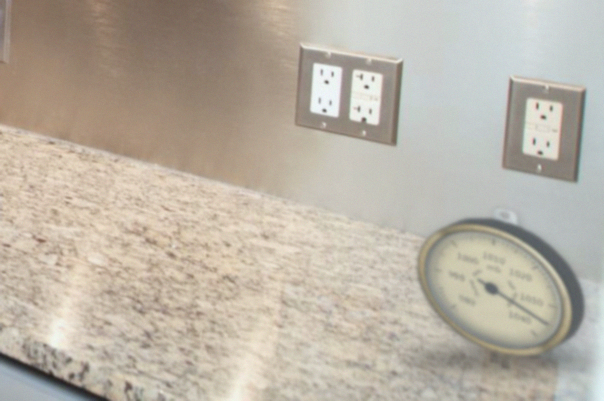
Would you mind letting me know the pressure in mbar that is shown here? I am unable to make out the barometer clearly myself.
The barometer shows 1035 mbar
